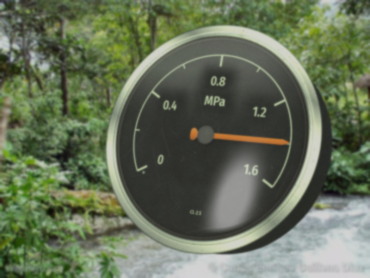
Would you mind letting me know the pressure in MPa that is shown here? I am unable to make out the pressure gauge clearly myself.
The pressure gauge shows 1.4 MPa
